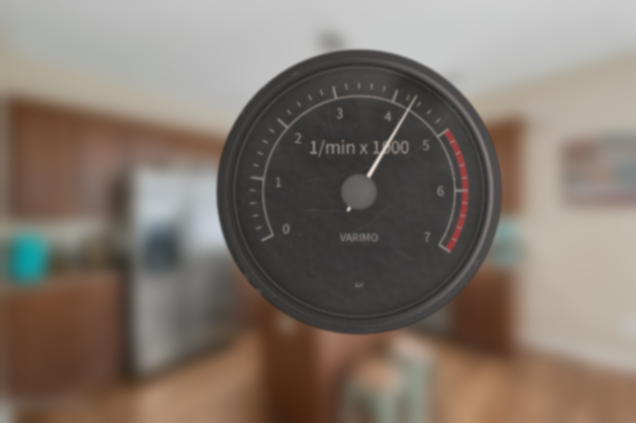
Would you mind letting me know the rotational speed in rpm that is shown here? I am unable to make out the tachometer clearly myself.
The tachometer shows 4300 rpm
